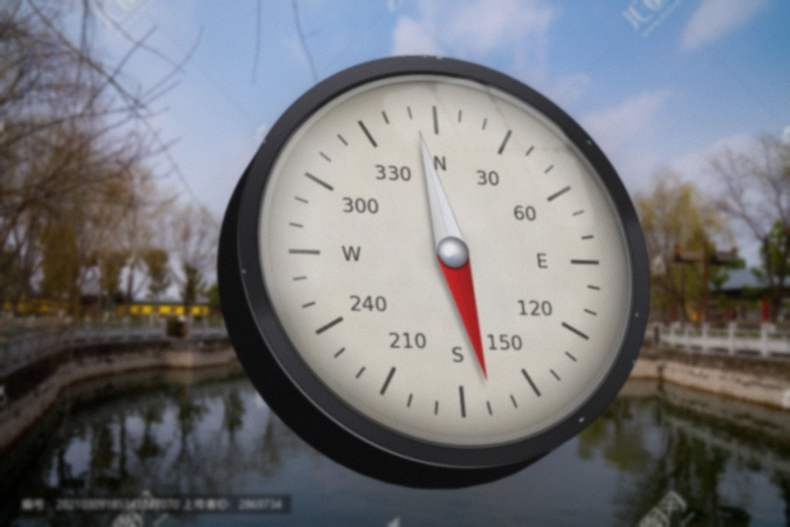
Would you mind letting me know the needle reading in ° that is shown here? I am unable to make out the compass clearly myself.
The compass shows 170 °
